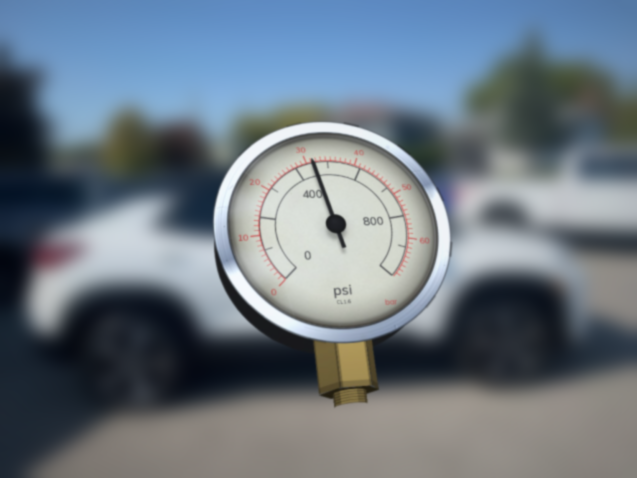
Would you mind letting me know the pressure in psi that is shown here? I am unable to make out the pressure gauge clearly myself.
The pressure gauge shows 450 psi
